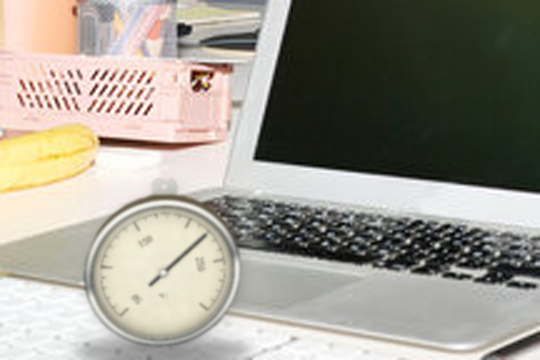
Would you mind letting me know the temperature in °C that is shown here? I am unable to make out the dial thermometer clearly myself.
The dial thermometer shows 220 °C
